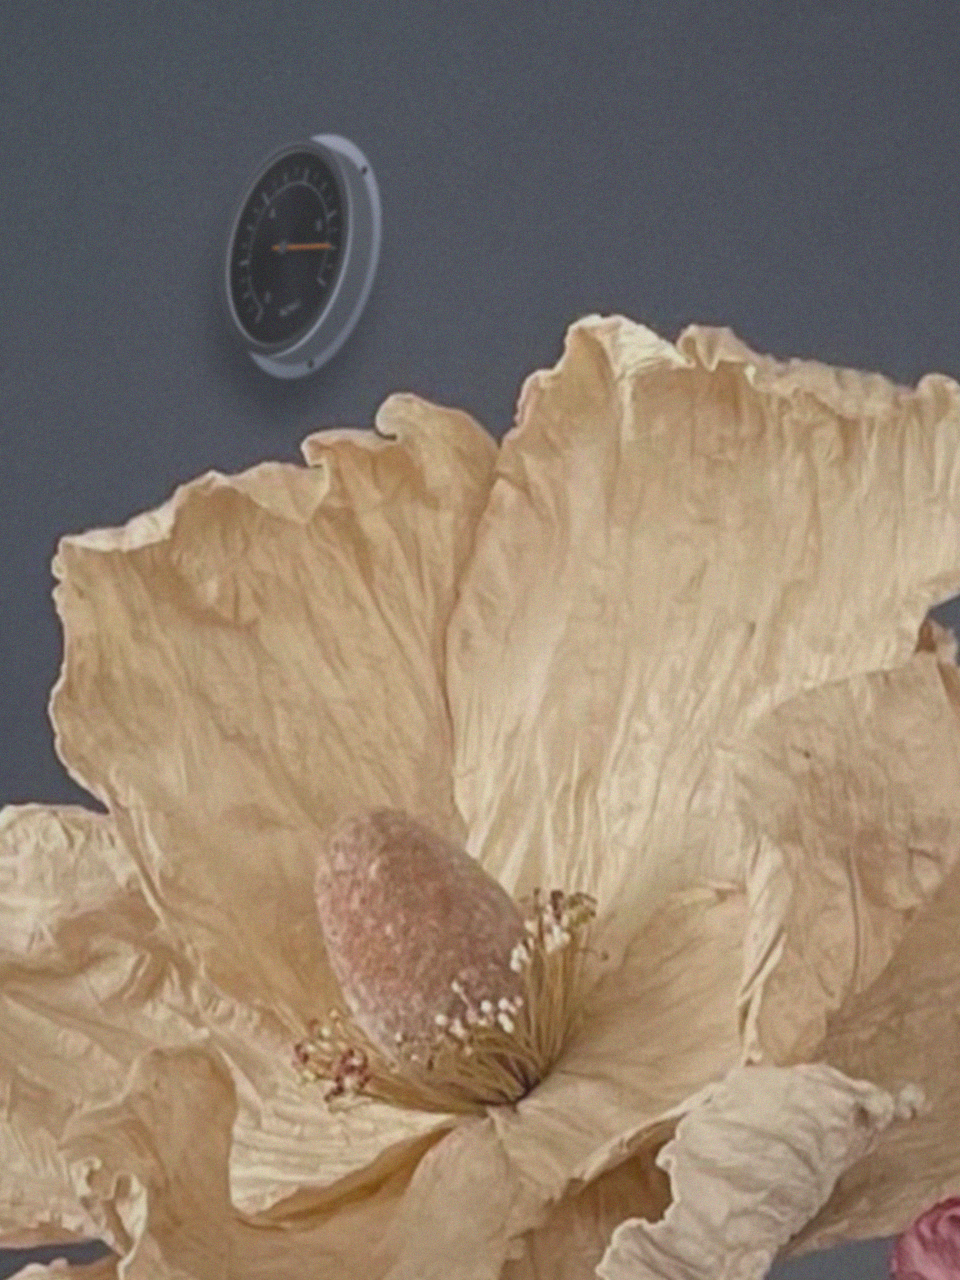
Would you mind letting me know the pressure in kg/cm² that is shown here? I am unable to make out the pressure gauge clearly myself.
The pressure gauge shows 9 kg/cm²
